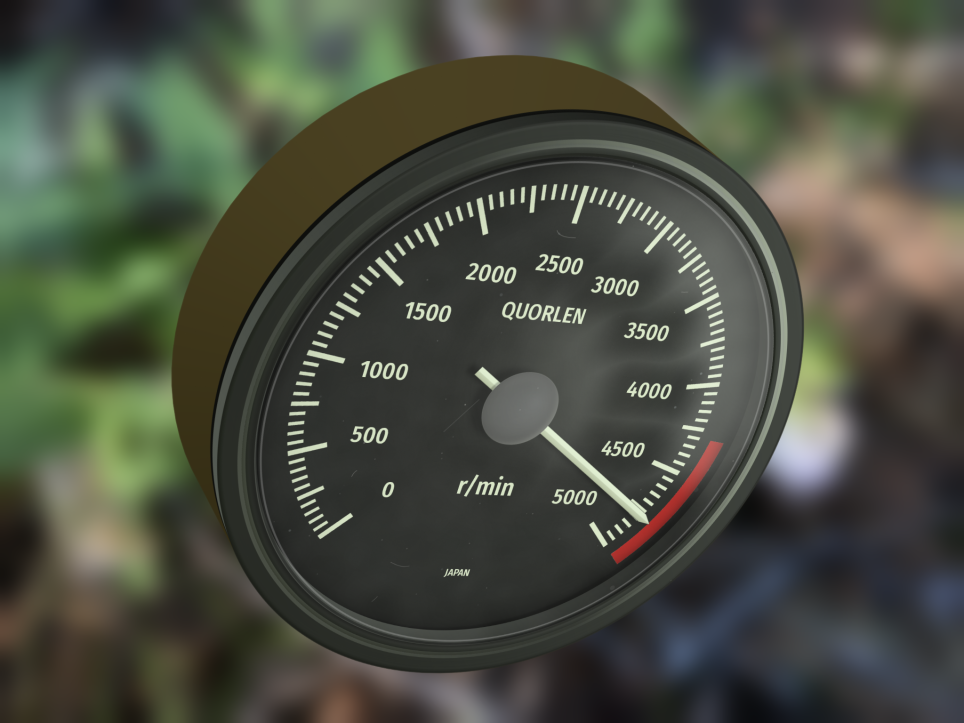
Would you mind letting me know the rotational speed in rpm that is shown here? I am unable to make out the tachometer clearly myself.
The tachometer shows 4775 rpm
